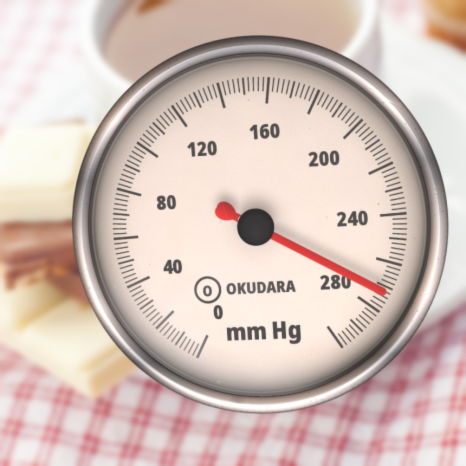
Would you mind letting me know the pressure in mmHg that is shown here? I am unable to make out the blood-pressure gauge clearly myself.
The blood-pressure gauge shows 272 mmHg
